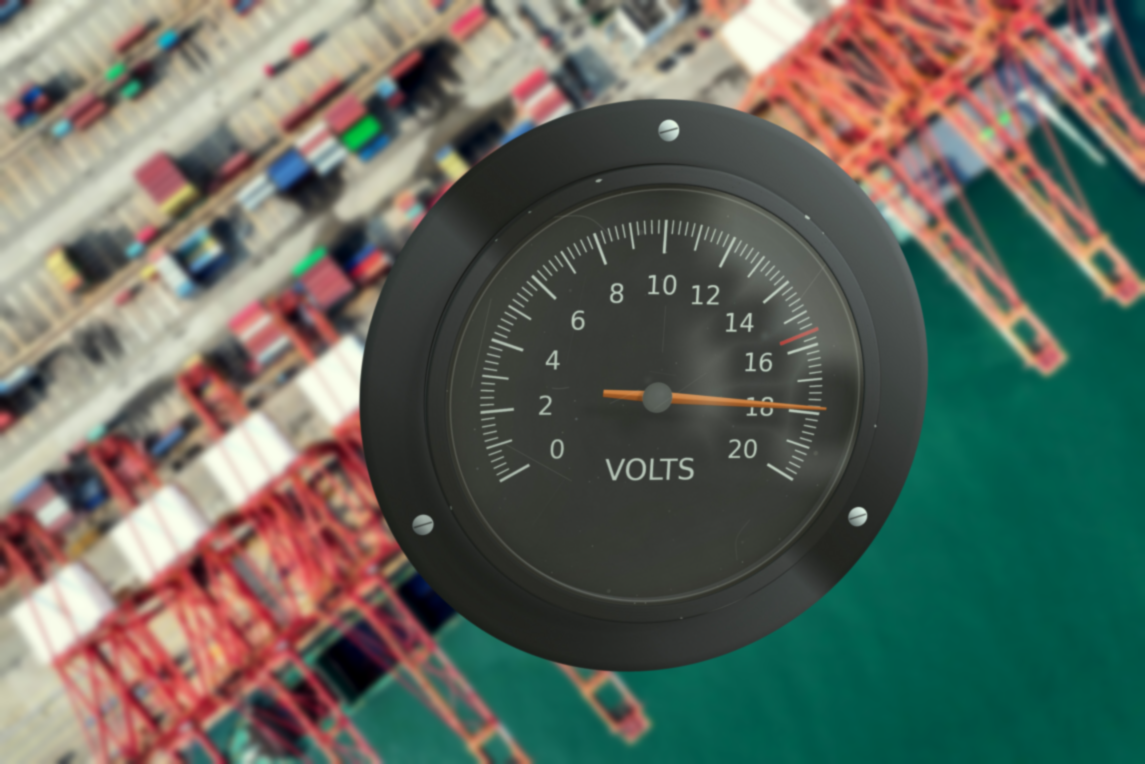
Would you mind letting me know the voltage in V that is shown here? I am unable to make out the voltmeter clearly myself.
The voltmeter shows 17.8 V
